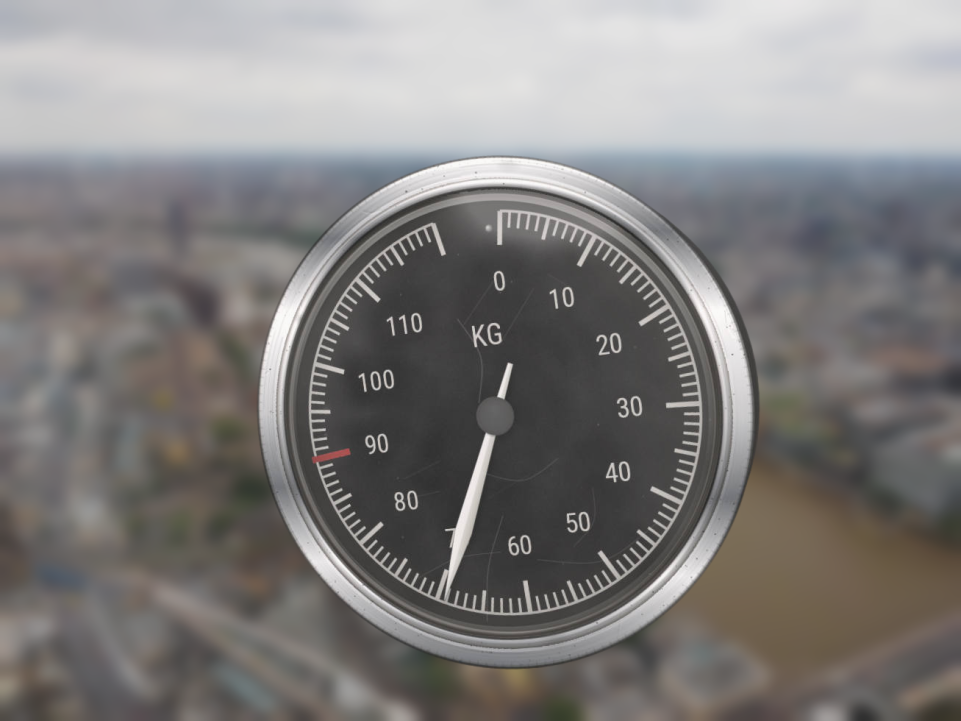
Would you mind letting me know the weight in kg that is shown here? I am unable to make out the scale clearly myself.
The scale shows 69 kg
